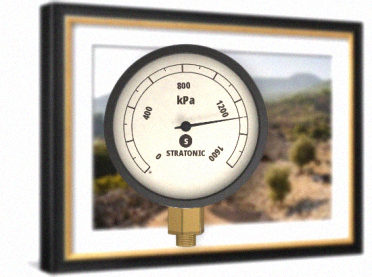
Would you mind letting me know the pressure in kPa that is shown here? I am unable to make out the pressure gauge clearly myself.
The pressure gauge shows 1300 kPa
